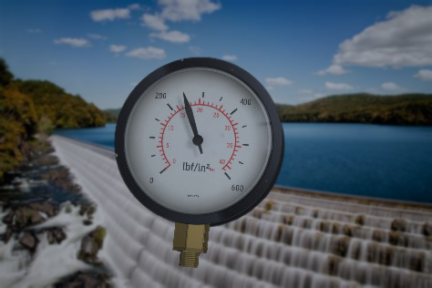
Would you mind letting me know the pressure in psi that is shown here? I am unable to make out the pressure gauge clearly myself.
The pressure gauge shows 250 psi
